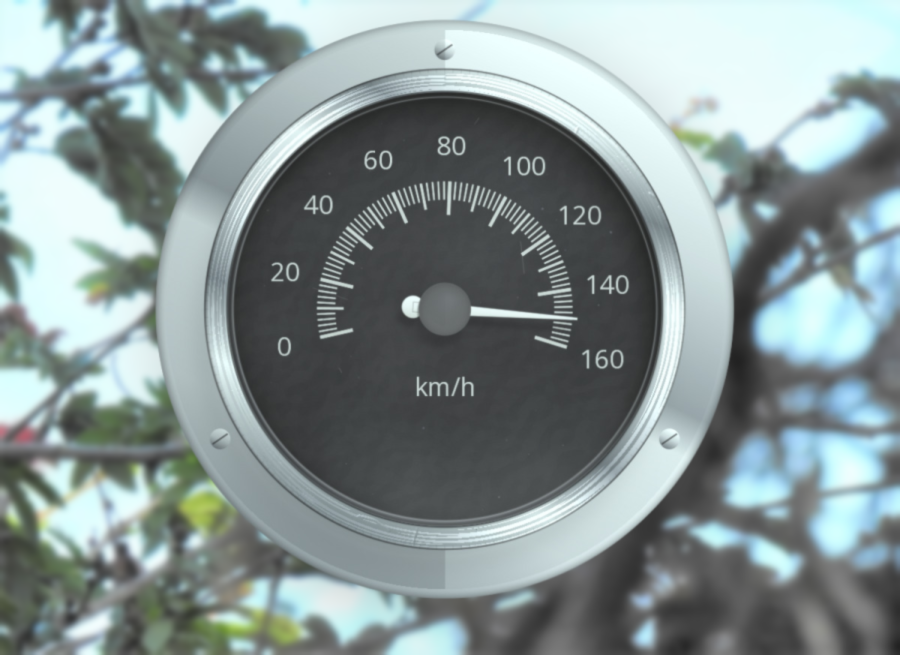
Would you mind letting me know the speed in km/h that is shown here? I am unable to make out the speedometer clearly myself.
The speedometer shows 150 km/h
